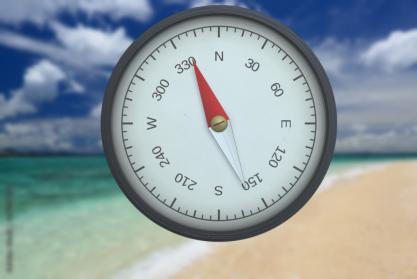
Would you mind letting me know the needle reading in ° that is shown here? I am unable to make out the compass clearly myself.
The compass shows 337.5 °
